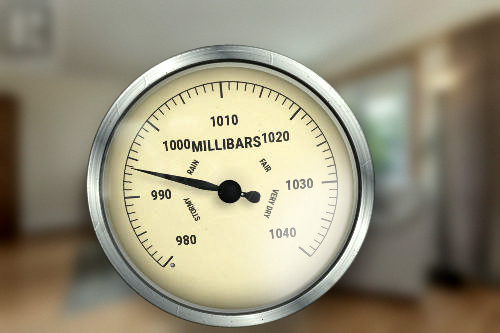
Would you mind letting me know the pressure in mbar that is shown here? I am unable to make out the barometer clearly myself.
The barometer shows 994 mbar
